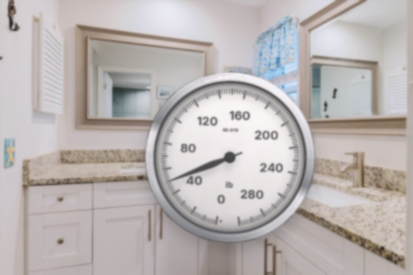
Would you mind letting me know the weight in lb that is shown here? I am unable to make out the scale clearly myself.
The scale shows 50 lb
